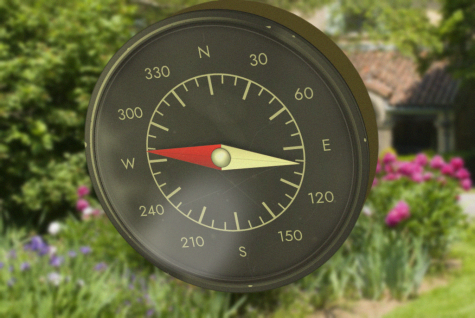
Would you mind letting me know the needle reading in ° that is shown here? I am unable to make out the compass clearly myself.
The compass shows 280 °
